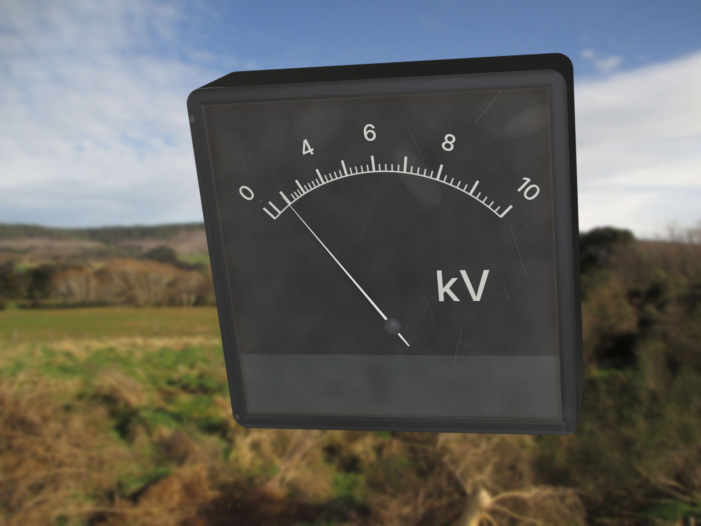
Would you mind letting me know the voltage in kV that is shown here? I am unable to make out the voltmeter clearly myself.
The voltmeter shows 2 kV
